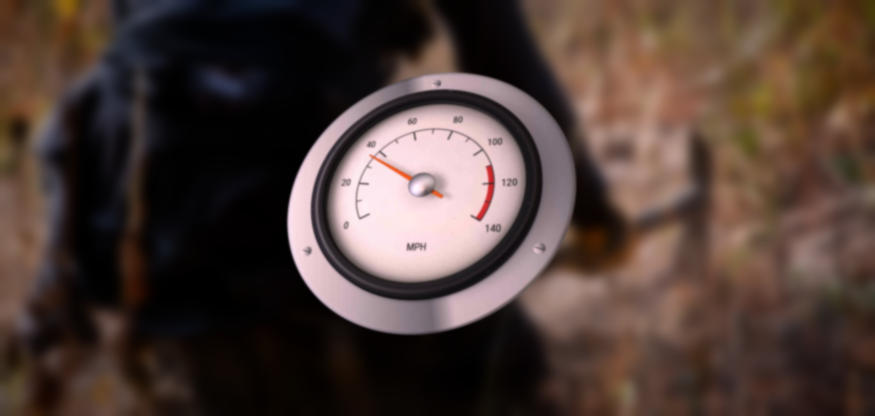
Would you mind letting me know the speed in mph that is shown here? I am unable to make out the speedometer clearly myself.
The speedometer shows 35 mph
